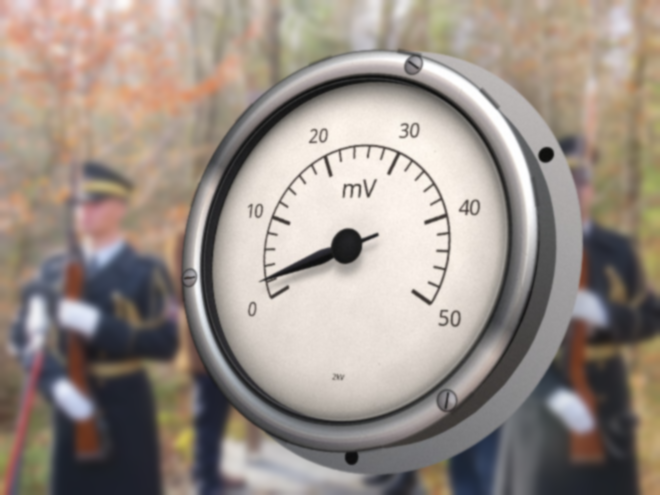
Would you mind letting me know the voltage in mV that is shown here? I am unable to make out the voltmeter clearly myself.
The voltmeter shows 2 mV
